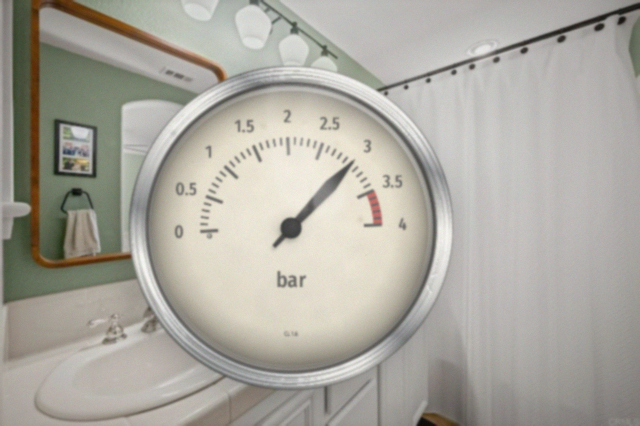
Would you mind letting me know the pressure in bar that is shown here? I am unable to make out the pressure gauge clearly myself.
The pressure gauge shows 3 bar
